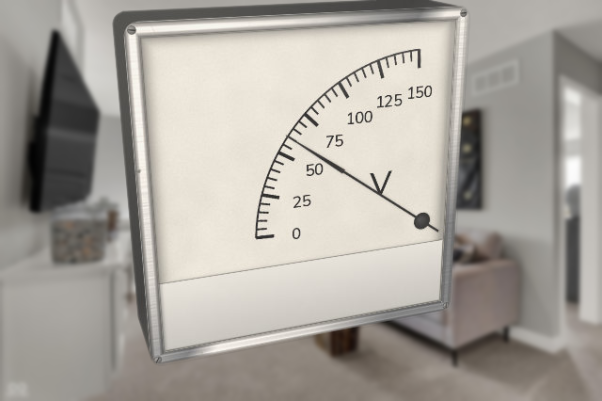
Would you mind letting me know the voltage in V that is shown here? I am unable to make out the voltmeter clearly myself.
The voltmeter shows 60 V
